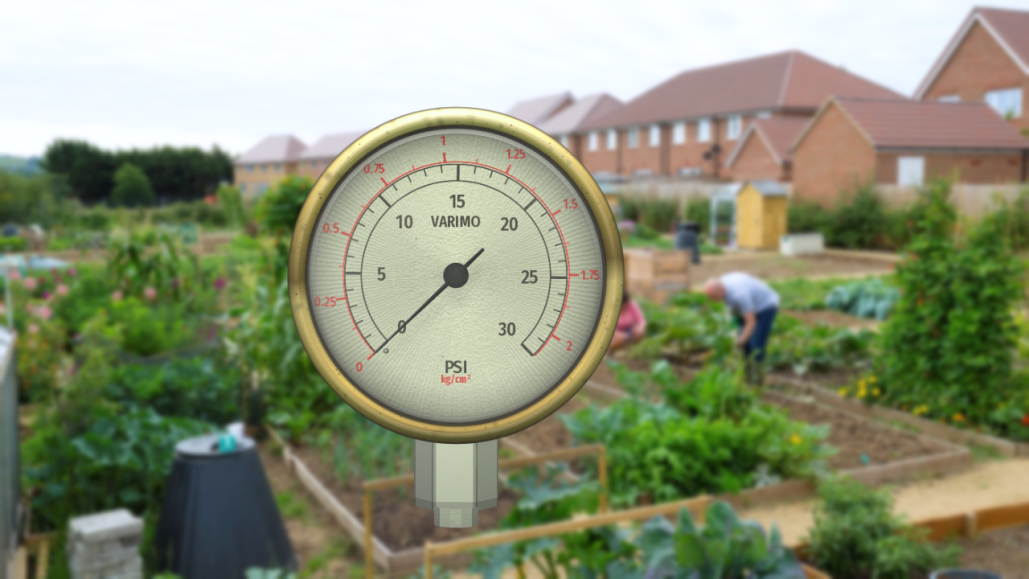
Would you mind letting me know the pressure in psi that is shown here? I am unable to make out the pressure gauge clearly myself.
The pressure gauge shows 0 psi
